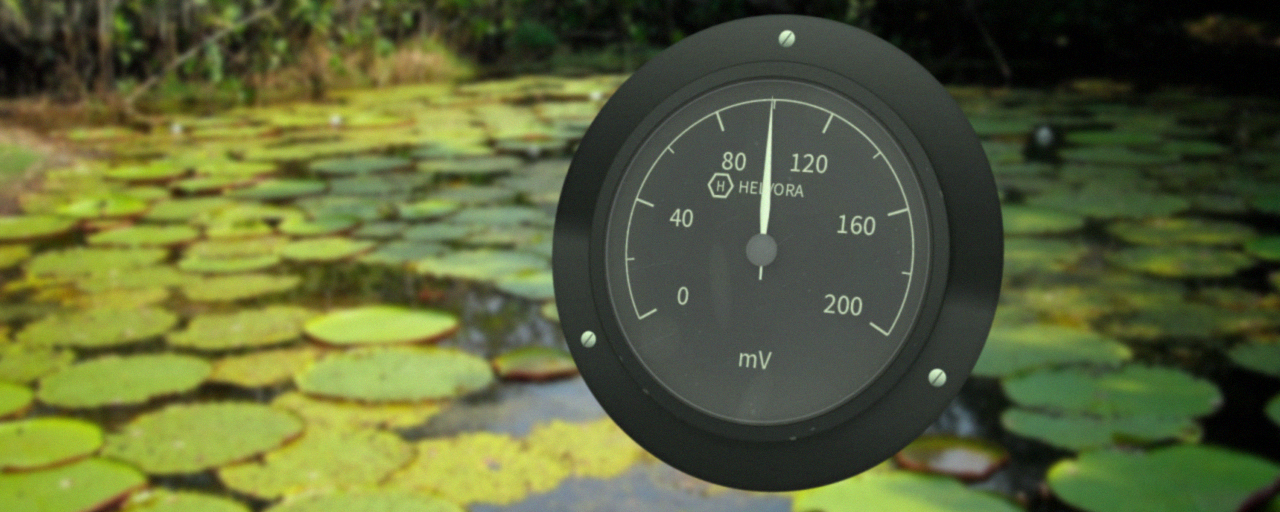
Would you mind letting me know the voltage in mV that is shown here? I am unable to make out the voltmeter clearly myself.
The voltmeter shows 100 mV
